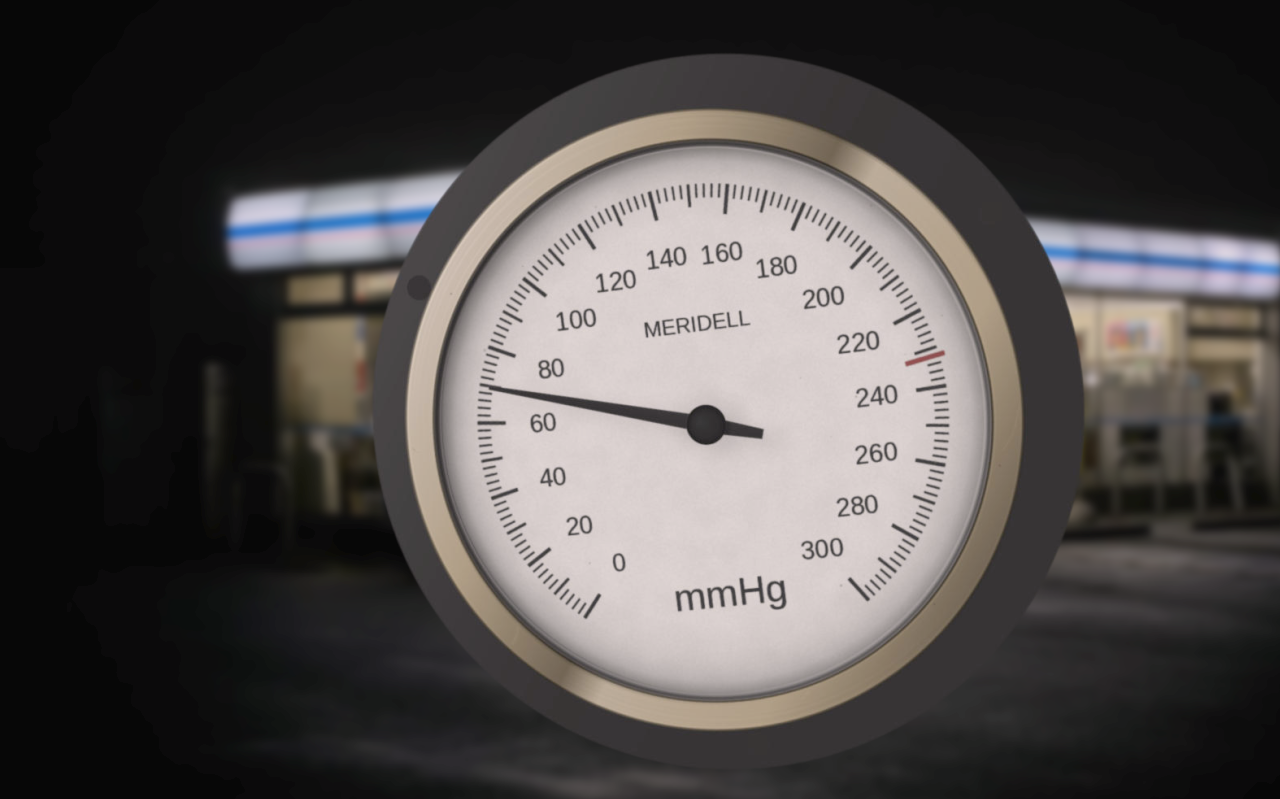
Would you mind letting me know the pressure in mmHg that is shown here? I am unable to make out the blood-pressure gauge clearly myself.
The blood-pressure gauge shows 70 mmHg
